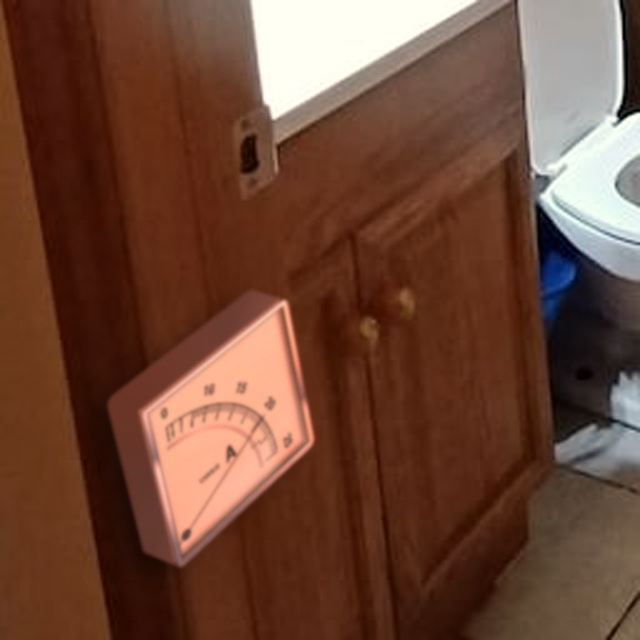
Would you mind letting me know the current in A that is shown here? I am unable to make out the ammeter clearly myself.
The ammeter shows 20 A
